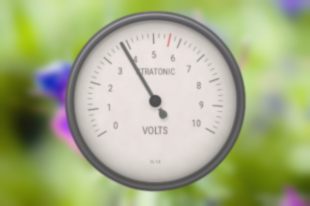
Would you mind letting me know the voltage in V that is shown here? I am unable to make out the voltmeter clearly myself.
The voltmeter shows 3.8 V
